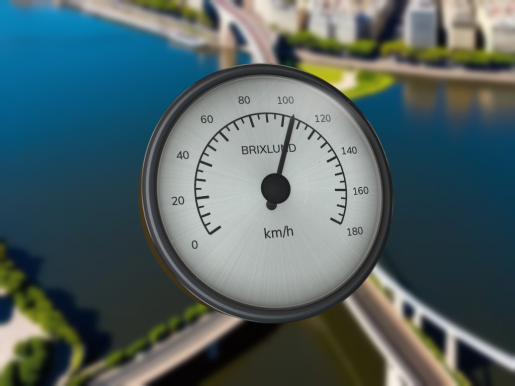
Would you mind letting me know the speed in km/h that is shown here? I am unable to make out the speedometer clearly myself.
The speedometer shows 105 km/h
